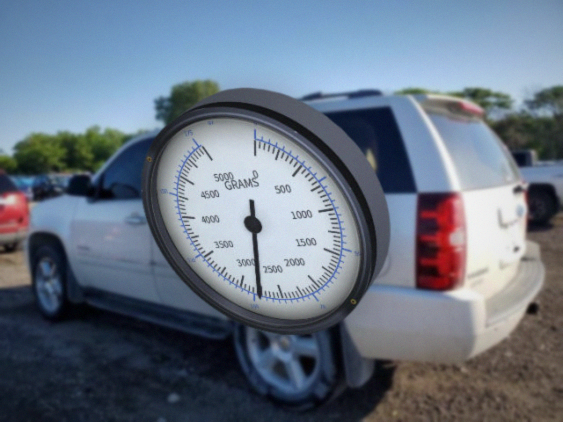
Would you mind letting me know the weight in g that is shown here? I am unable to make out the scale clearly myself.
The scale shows 2750 g
